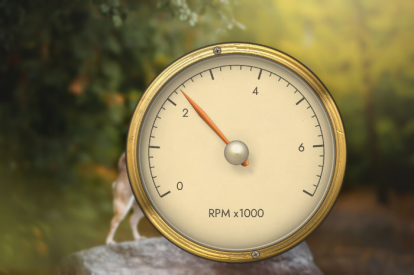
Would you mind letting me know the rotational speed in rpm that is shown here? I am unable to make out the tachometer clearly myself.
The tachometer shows 2300 rpm
